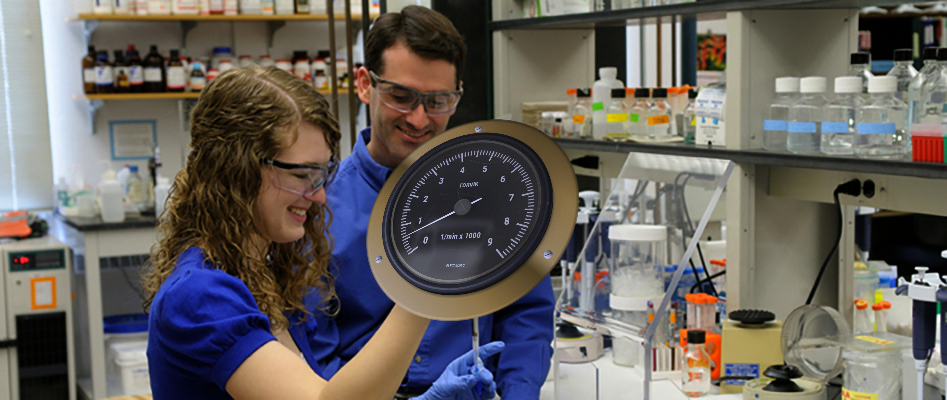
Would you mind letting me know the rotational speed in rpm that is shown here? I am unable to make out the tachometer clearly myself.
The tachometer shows 500 rpm
